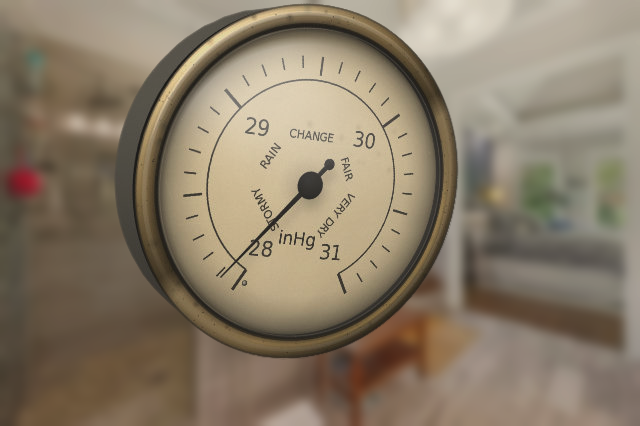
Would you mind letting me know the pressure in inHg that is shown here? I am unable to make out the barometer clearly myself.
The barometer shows 28.1 inHg
